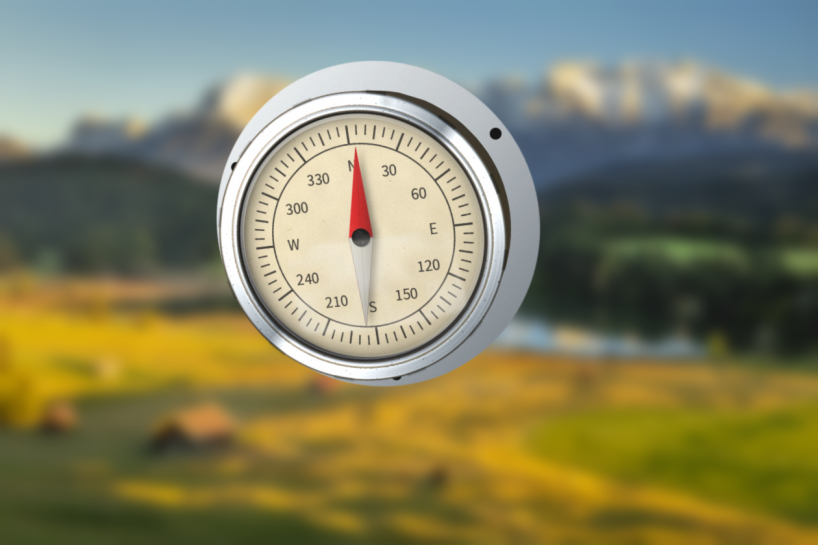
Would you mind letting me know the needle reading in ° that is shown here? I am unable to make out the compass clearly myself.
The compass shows 5 °
